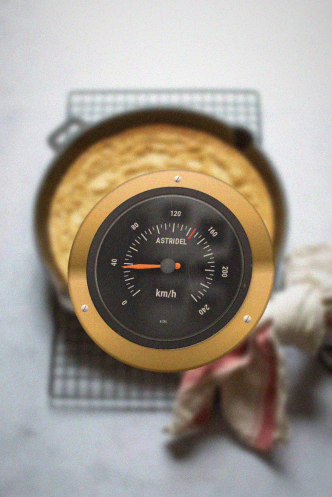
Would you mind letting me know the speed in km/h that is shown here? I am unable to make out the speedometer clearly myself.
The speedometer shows 35 km/h
